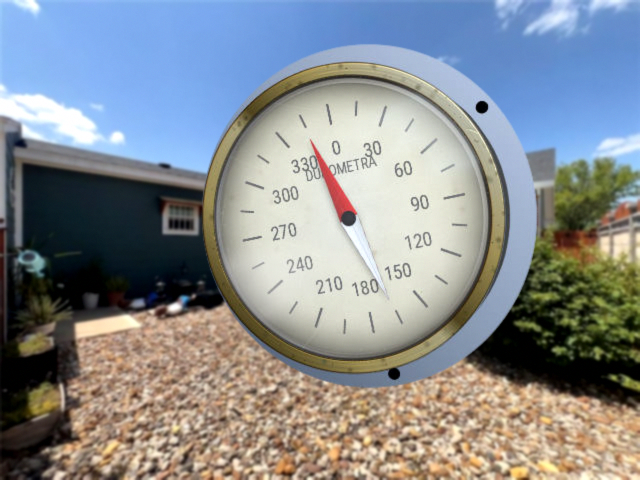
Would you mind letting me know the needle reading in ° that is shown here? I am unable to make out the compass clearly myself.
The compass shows 345 °
